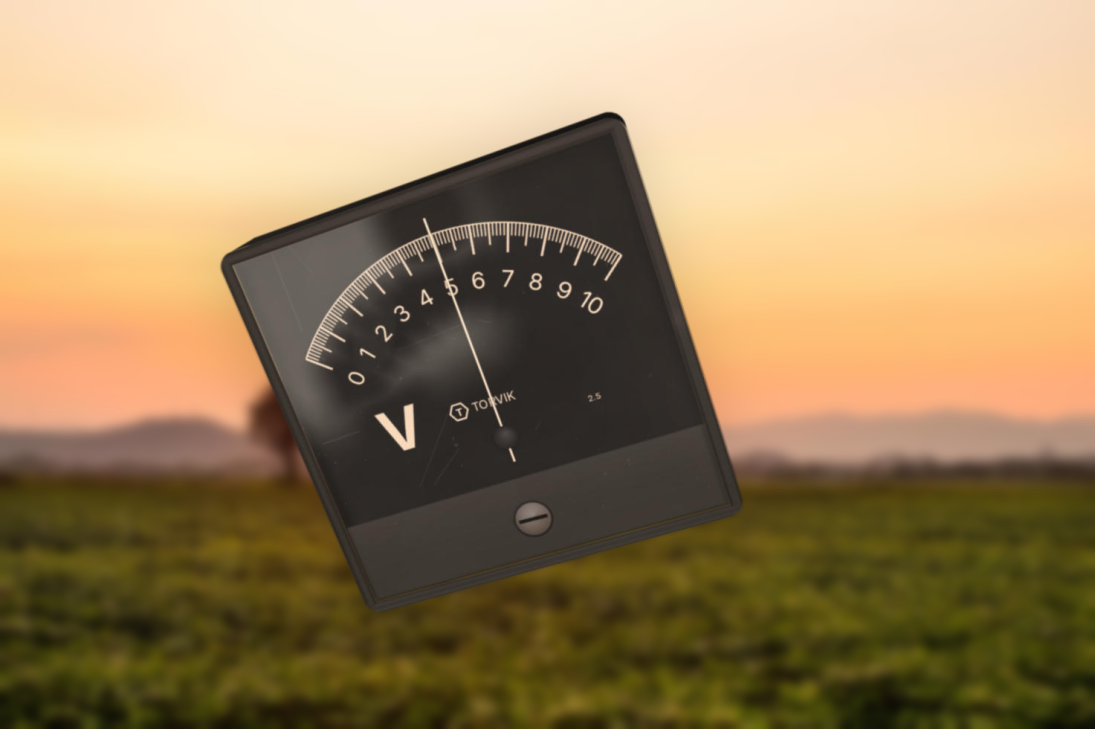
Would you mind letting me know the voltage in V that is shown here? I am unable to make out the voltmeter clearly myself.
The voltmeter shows 5 V
